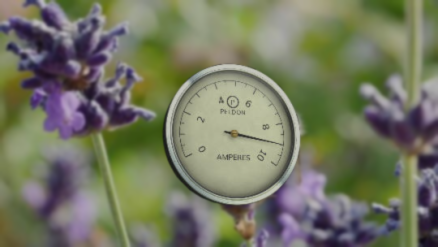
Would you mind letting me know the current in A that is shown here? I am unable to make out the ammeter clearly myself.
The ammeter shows 9 A
